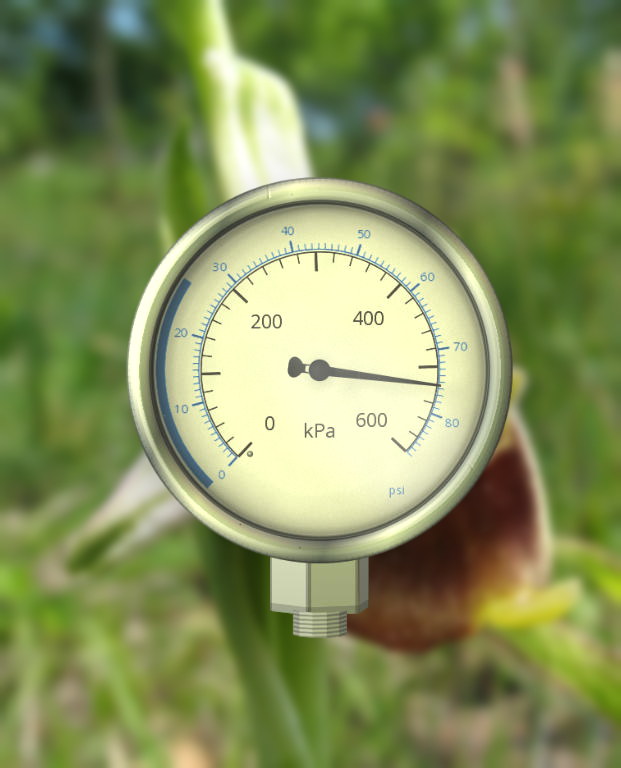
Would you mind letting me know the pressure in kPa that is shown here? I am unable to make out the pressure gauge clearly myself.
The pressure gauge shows 520 kPa
